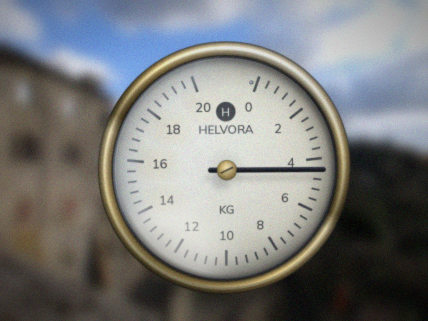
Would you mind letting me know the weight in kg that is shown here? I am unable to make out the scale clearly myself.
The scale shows 4.4 kg
